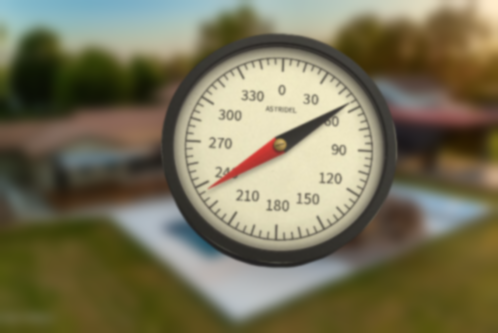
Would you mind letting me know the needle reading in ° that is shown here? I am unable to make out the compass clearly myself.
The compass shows 235 °
